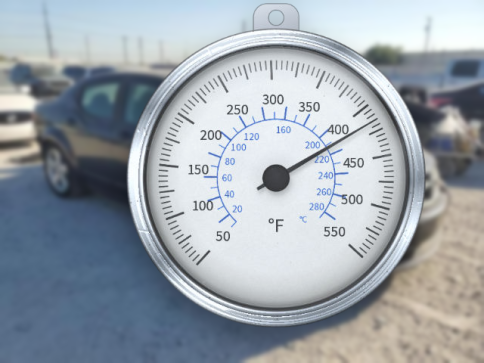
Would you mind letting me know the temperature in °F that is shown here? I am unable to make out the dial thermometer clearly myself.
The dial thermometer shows 415 °F
